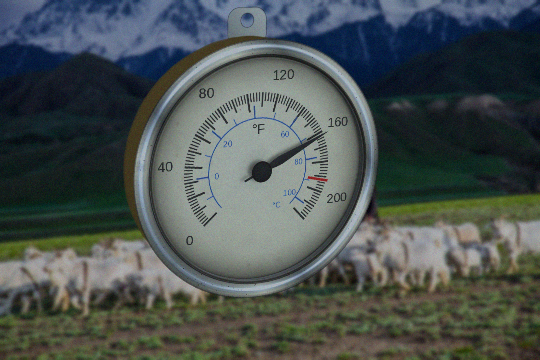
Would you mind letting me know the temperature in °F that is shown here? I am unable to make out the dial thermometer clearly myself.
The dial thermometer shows 160 °F
